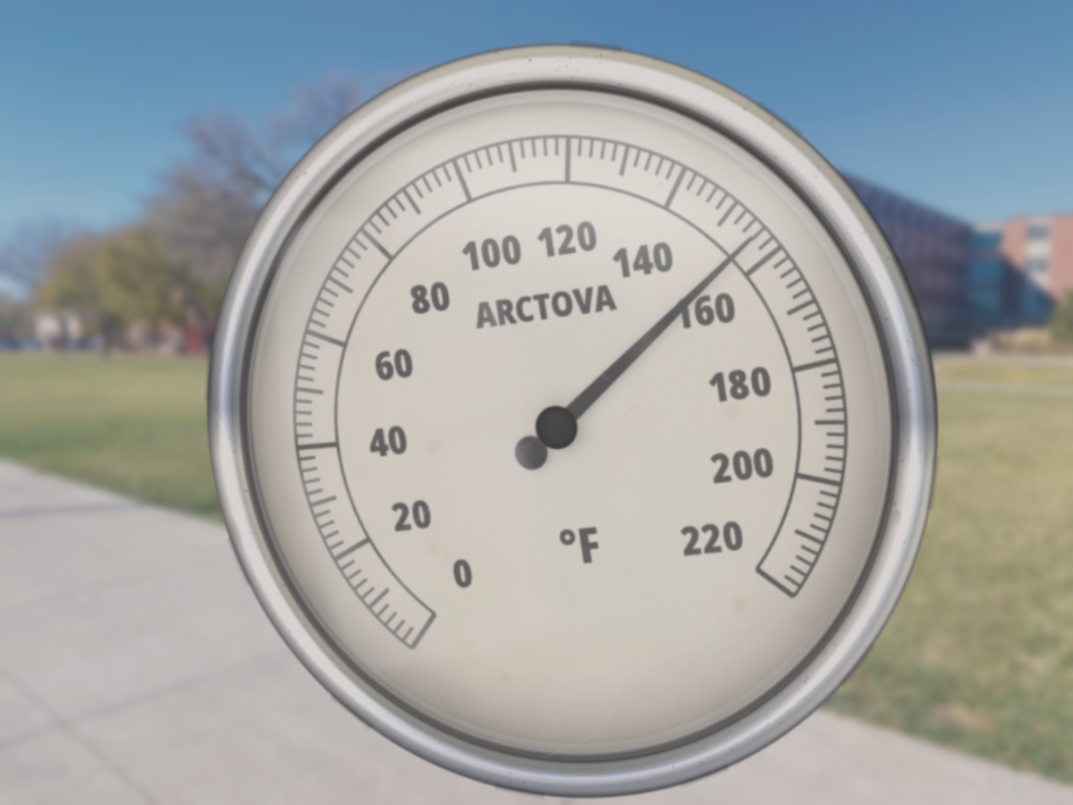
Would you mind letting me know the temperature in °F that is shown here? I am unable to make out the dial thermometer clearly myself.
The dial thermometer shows 156 °F
